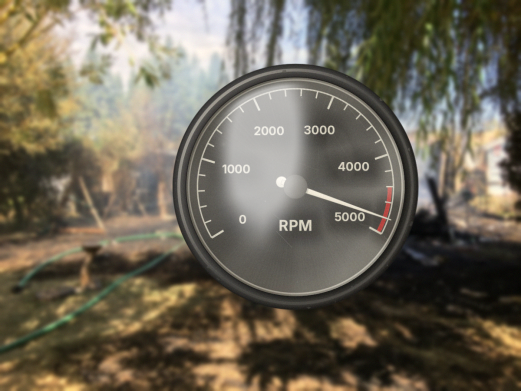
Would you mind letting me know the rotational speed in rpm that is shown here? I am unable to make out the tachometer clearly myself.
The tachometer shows 4800 rpm
